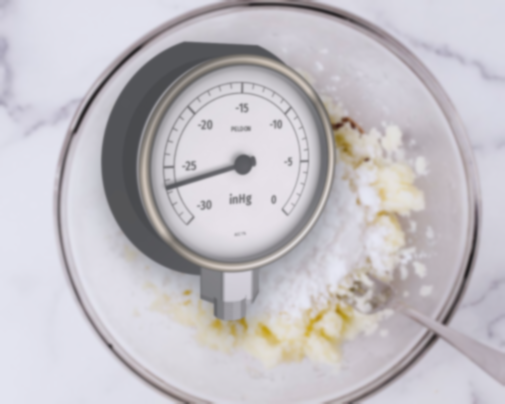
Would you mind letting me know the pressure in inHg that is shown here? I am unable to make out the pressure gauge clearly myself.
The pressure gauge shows -26.5 inHg
